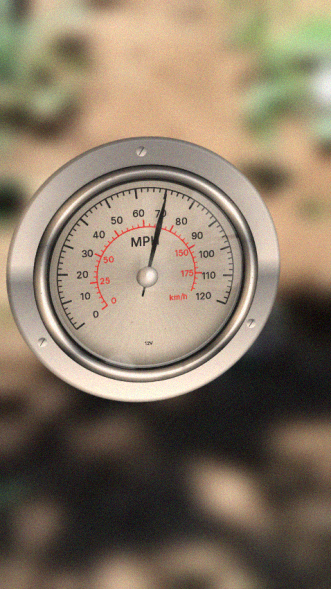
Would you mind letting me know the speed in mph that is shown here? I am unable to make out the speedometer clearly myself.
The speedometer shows 70 mph
